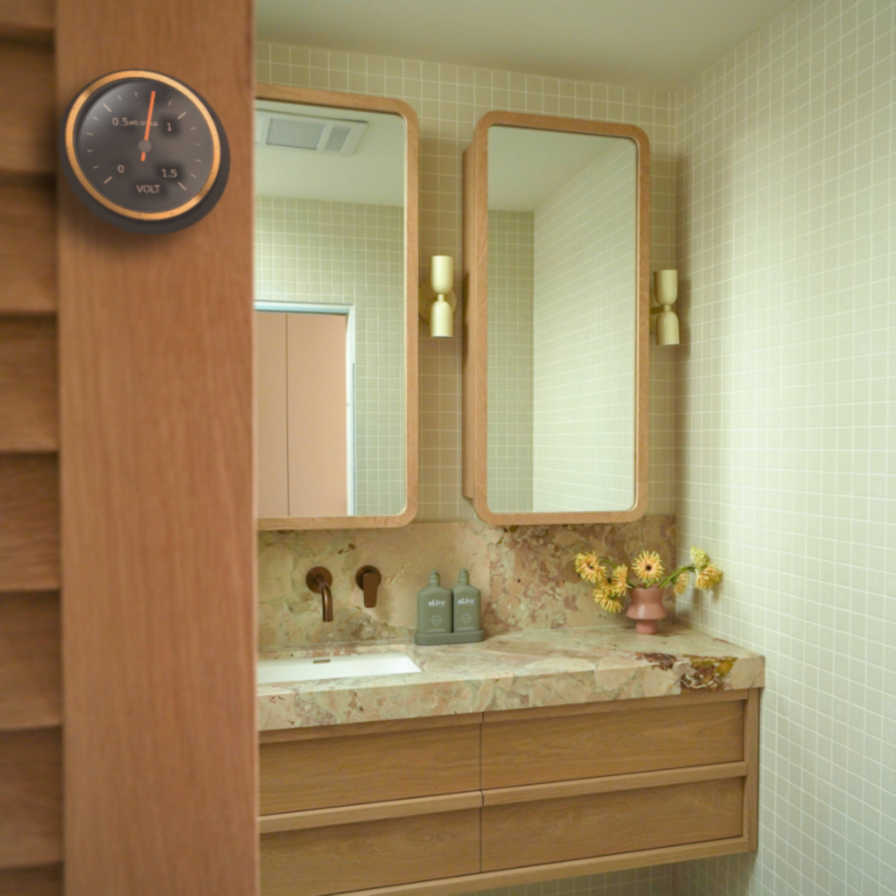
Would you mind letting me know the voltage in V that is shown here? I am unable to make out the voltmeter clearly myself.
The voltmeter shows 0.8 V
